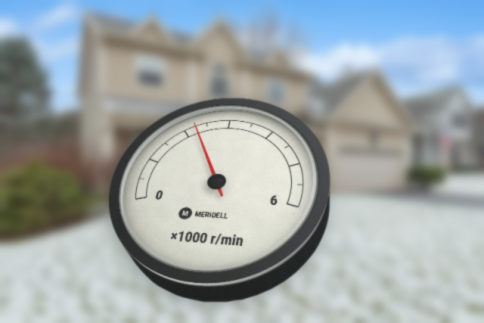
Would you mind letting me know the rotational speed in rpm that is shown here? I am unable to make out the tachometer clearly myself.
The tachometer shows 2250 rpm
